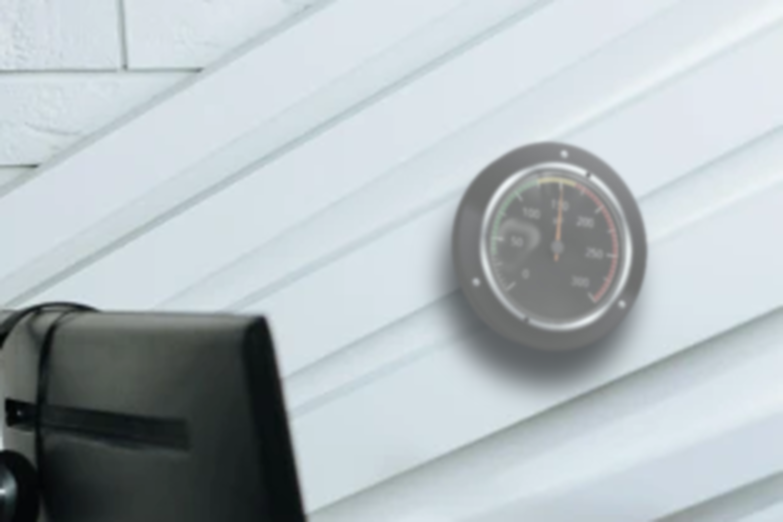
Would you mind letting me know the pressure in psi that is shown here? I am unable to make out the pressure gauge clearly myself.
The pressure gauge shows 150 psi
